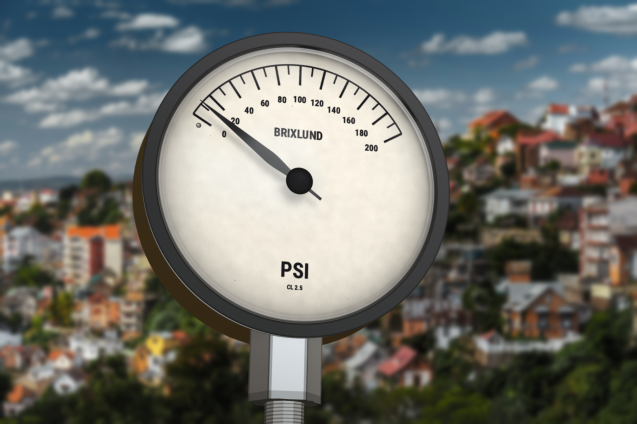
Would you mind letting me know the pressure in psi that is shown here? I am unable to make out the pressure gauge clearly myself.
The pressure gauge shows 10 psi
